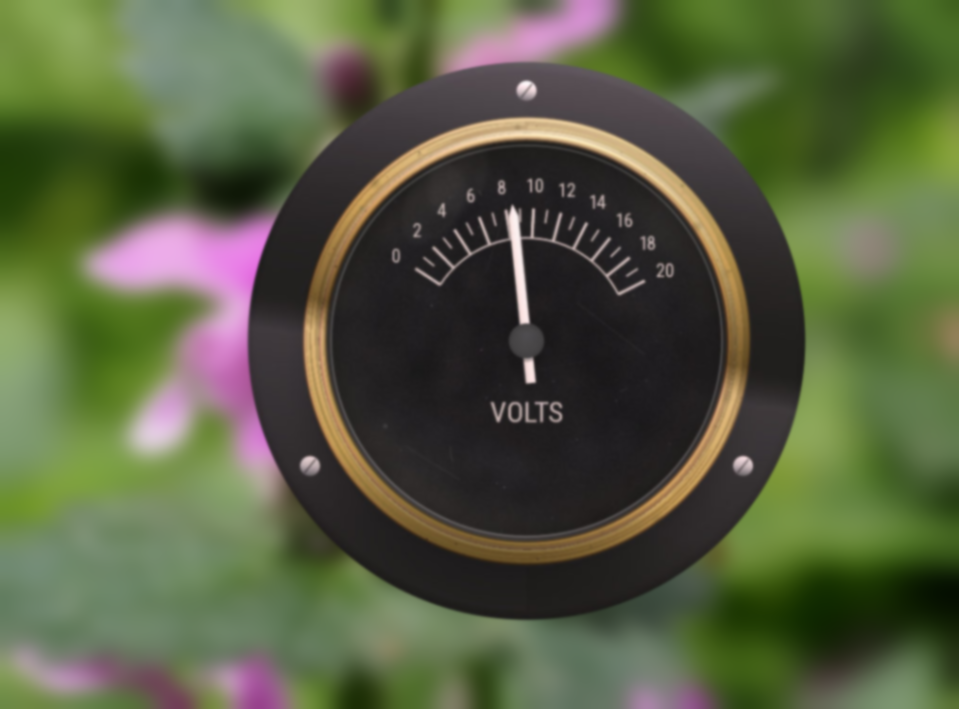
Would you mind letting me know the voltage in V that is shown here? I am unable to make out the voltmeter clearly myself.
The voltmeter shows 8.5 V
